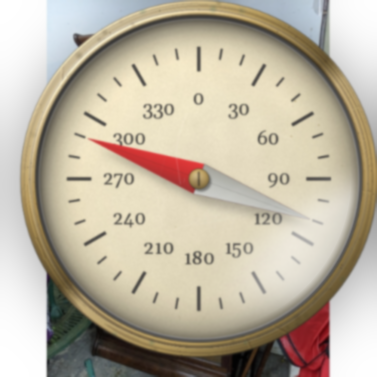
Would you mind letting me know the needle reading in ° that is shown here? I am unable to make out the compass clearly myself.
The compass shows 290 °
